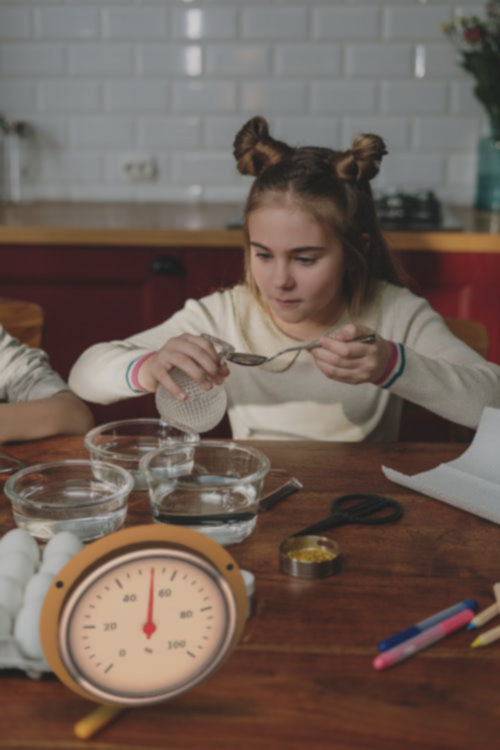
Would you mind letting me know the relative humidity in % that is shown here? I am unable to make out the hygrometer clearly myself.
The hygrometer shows 52 %
